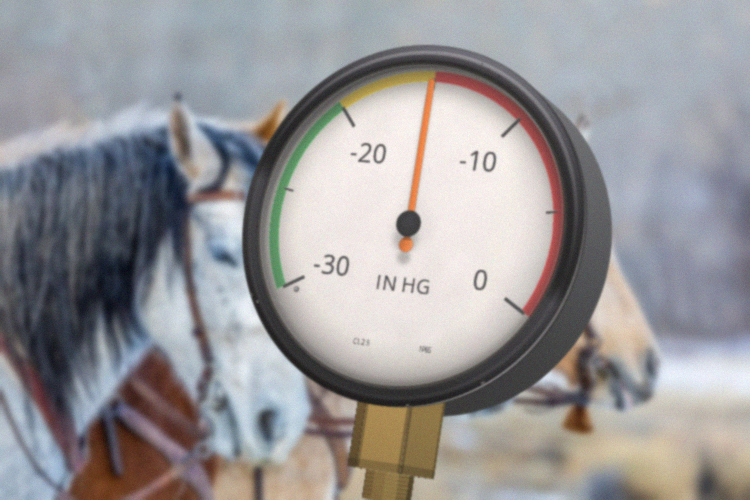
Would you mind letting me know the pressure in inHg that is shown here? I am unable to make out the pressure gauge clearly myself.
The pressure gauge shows -15 inHg
